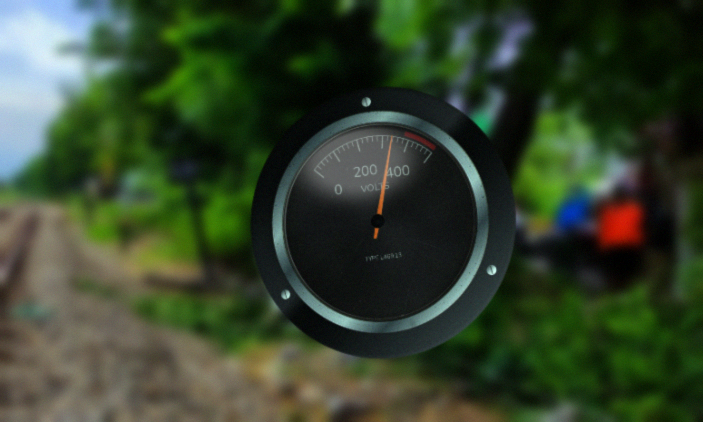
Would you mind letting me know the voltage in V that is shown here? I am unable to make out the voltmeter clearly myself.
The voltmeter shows 340 V
